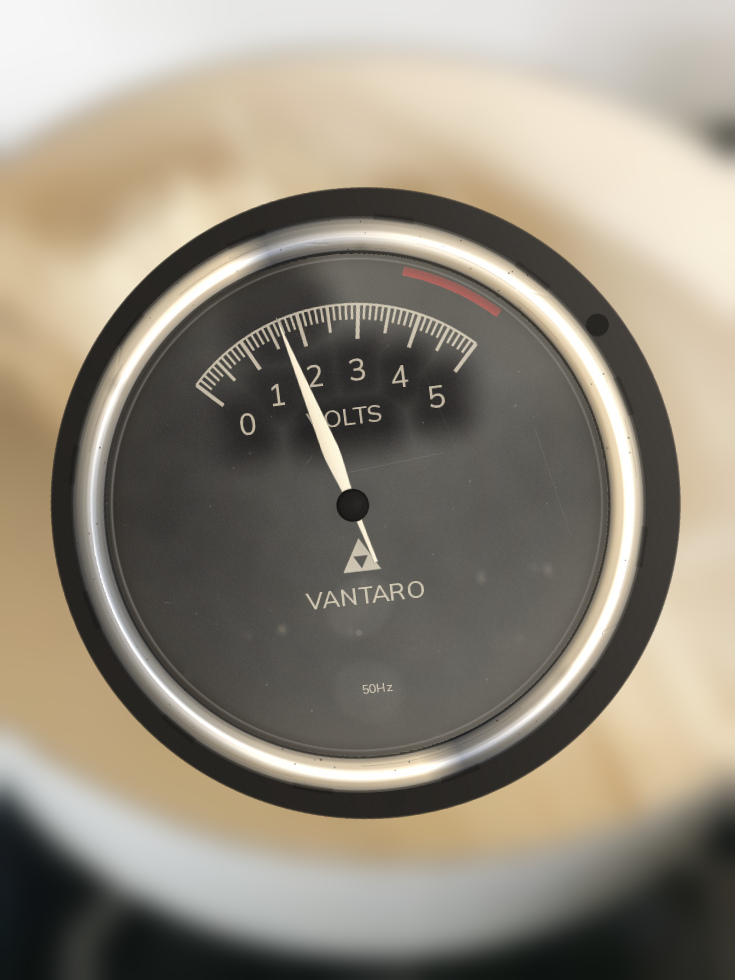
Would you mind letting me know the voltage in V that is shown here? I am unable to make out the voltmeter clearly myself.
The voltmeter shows 1.7 V
